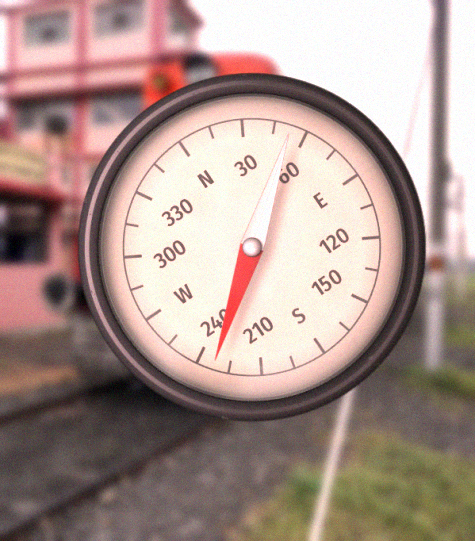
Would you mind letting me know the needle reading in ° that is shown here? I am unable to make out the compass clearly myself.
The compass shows 232.5 °
